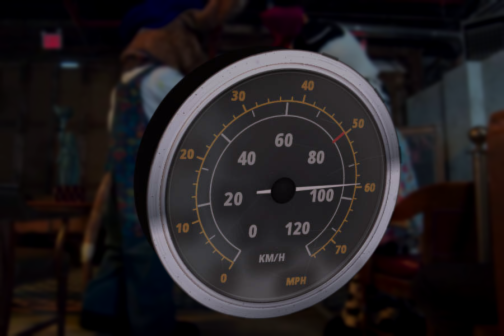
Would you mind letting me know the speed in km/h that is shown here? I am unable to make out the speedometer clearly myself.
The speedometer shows 95 km/h
